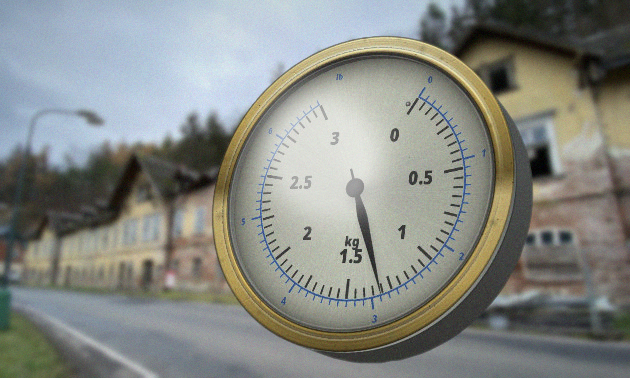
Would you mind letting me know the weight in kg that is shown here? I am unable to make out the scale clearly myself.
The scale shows 1.3 kg
